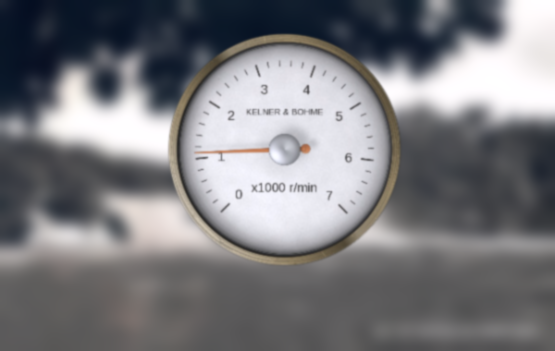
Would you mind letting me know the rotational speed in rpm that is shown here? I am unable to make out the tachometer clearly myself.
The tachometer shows 1100 rpm
